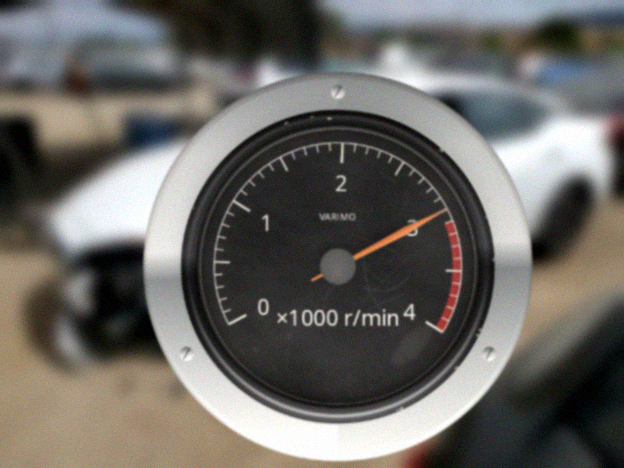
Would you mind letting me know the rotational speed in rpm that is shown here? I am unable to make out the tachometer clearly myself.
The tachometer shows 3000 rpm
